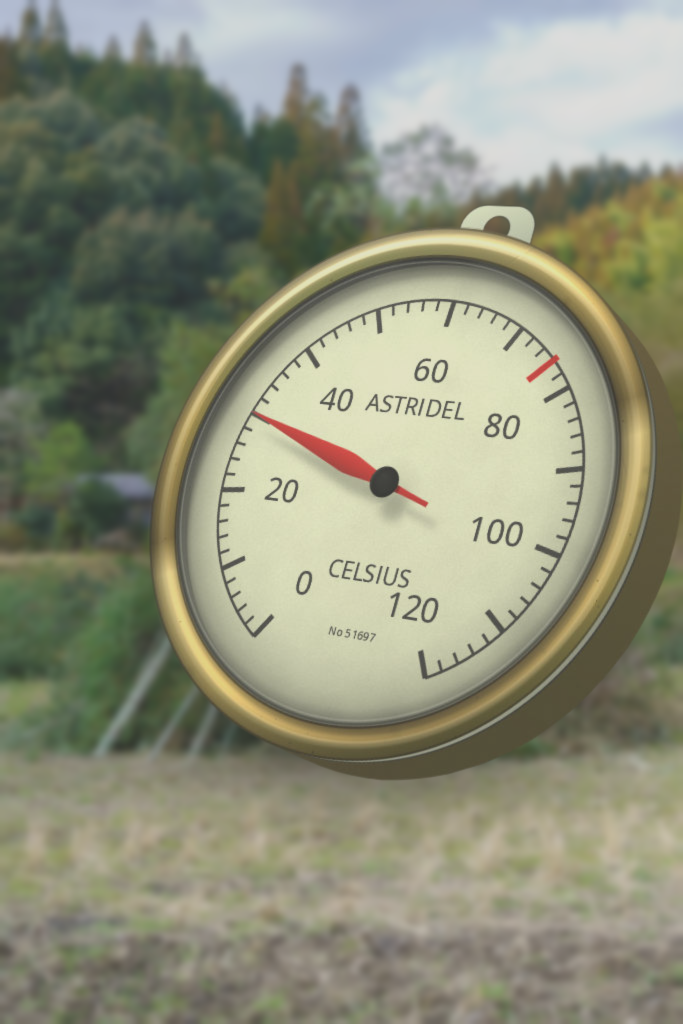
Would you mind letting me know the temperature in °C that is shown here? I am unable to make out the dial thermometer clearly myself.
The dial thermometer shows 30 °C
